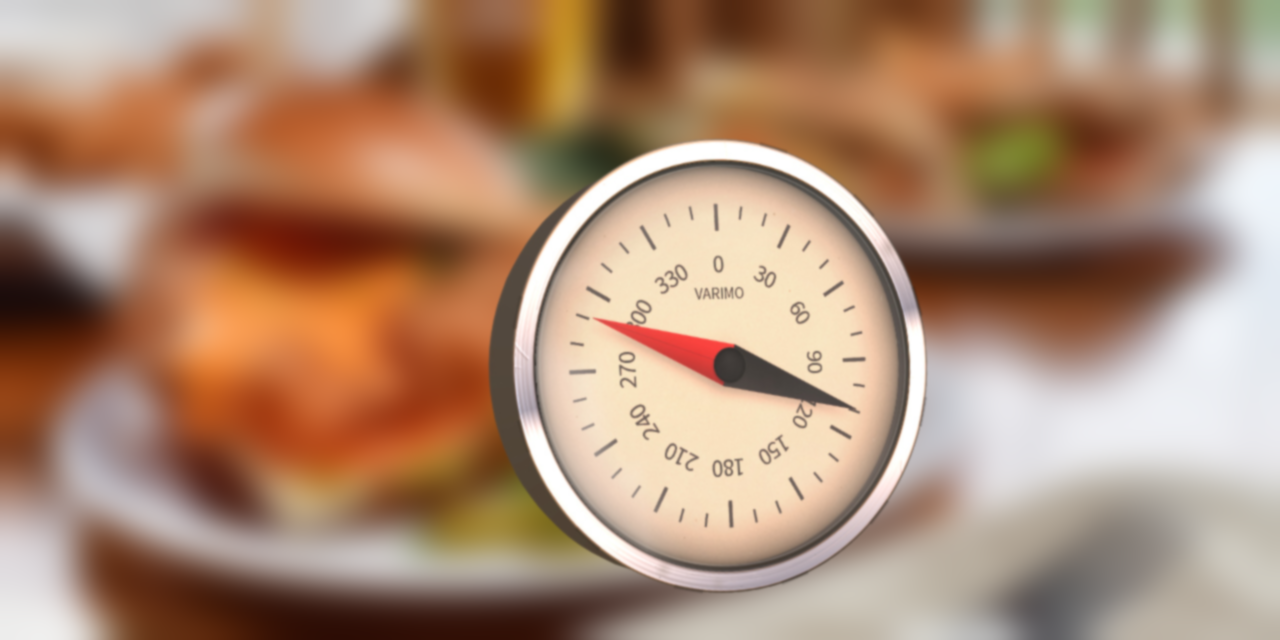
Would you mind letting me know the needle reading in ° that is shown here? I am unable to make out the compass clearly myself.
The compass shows 290 °
